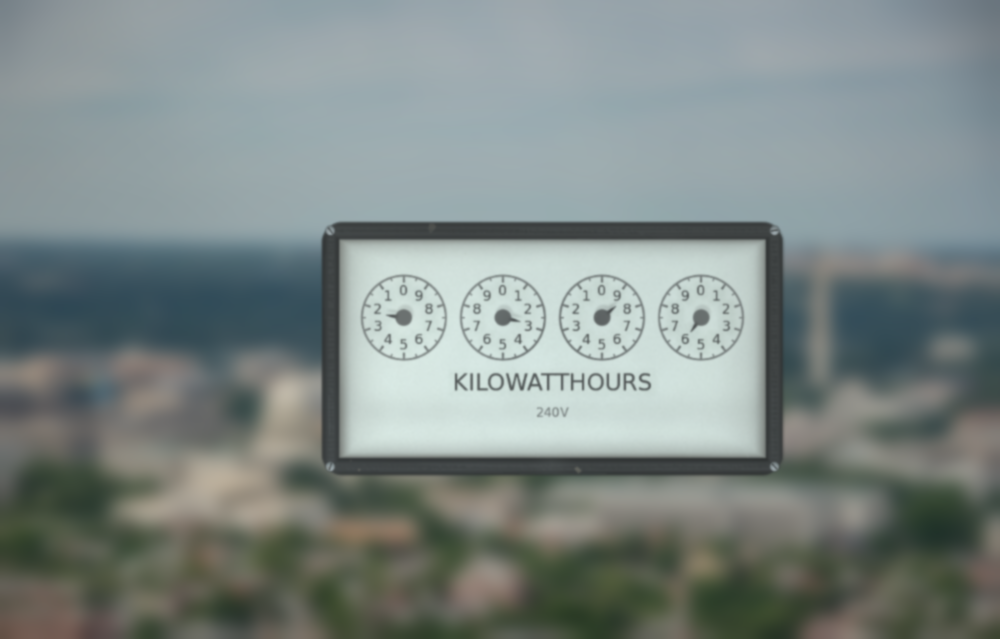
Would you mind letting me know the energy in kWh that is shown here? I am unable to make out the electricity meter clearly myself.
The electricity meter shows 2286 kWh
